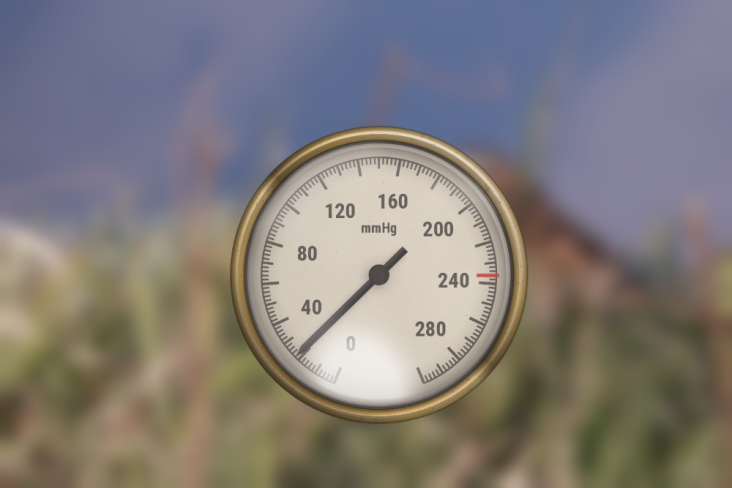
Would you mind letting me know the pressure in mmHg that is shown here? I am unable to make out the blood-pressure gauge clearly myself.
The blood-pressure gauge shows 22 mmHg
